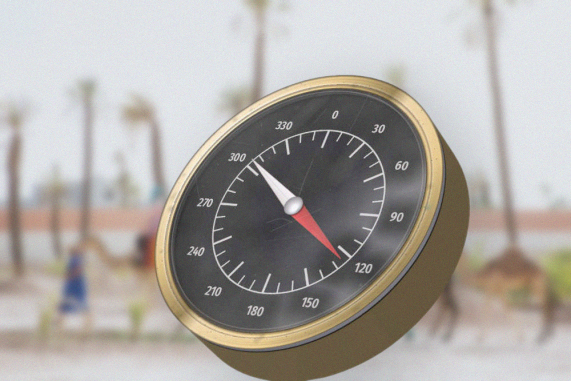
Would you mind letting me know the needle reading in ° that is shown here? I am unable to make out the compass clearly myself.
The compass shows 125 °
